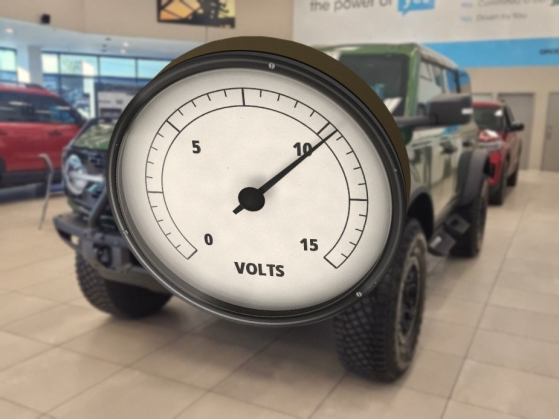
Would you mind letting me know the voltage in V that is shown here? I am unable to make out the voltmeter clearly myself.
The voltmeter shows 10.25 V
